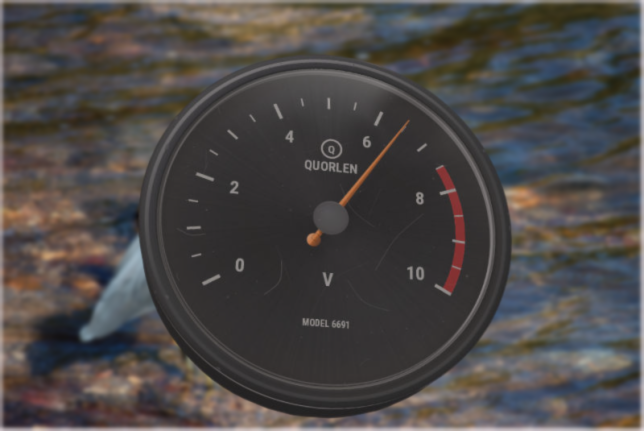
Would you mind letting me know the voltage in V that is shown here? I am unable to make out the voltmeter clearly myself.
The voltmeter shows 6.5 V
